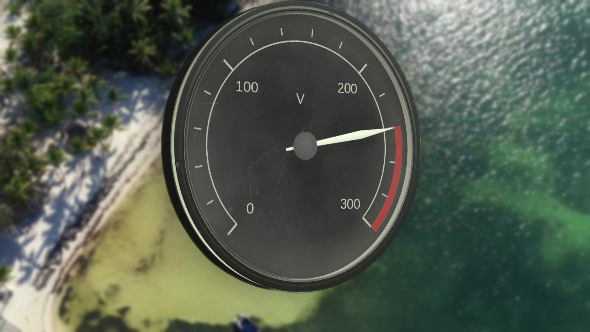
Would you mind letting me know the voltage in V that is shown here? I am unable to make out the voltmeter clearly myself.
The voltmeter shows 240 V
